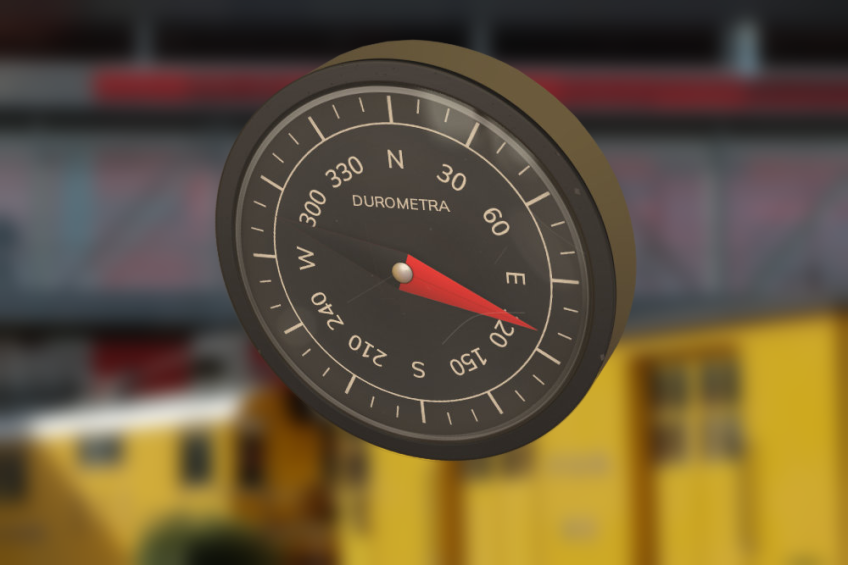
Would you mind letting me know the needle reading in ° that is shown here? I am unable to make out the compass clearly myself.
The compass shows 110 °
